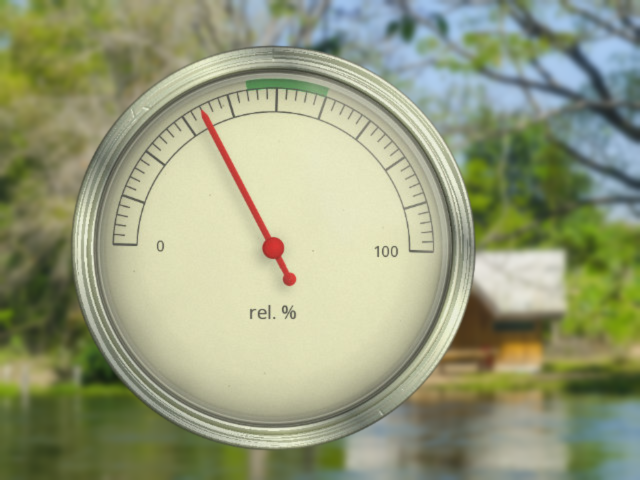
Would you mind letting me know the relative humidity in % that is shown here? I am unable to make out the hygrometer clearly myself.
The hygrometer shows 34 %
